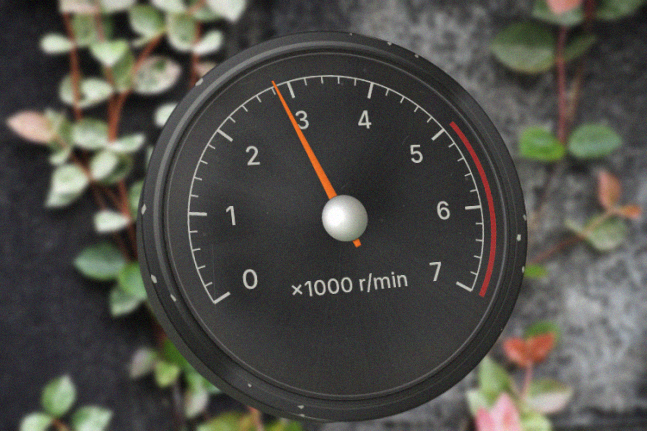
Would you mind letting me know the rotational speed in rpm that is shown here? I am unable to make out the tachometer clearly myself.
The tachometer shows 2800 rpm
